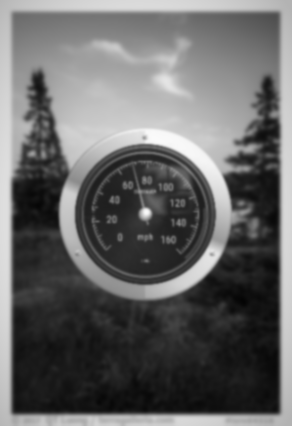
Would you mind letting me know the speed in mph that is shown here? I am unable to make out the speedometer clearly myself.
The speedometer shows 70 mph
